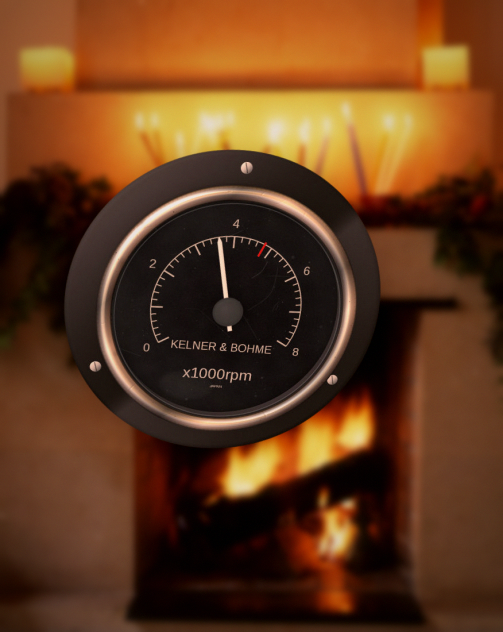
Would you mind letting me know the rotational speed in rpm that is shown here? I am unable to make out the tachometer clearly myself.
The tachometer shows 3600 rpm
